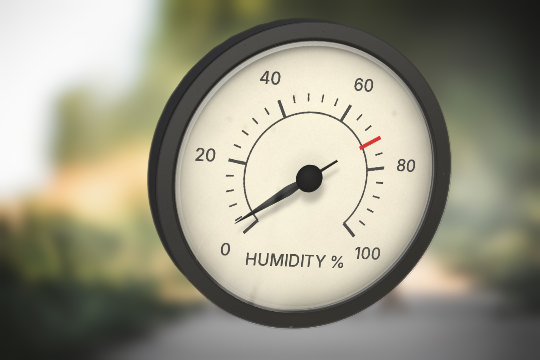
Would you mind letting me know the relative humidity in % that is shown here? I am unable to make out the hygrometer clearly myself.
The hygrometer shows 4 %
